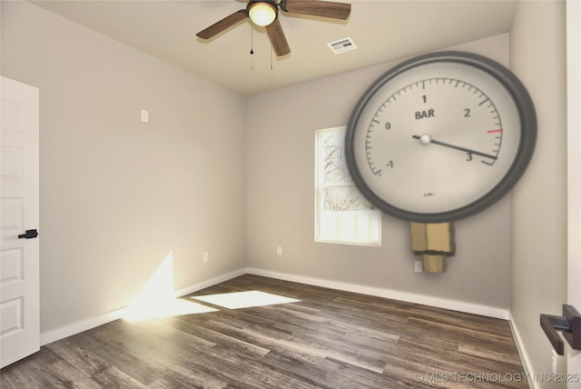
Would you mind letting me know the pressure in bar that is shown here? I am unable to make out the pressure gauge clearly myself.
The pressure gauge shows 2.9 bar
